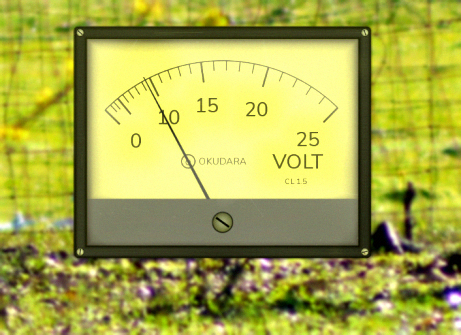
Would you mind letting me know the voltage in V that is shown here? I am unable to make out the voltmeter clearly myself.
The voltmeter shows 9.5 V
